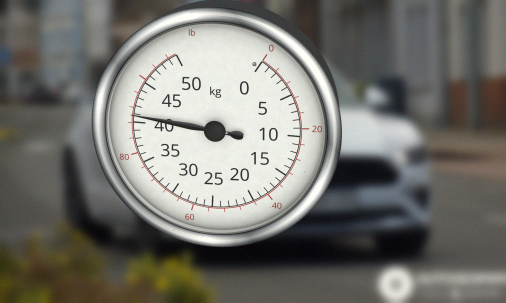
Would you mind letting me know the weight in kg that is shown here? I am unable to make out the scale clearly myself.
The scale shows 41 kg
